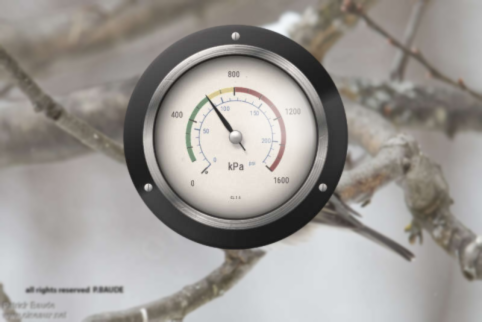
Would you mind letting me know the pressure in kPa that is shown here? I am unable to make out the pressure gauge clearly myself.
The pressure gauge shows 600 kPa
